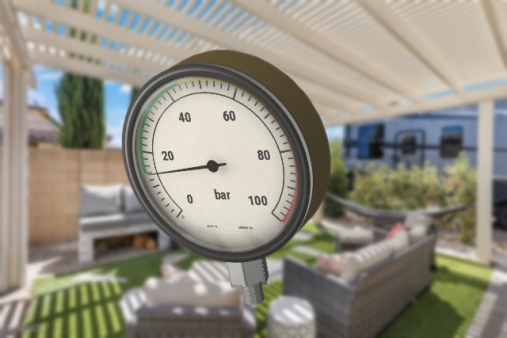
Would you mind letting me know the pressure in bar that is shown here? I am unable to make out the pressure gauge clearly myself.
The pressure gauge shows 14 bar
